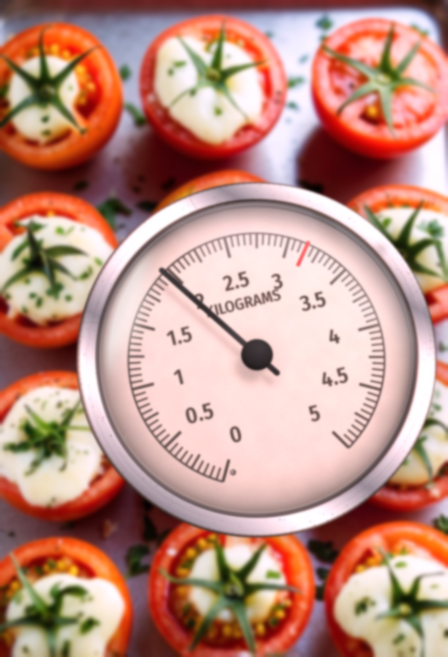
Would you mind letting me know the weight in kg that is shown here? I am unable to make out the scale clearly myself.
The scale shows 1.95 kg
